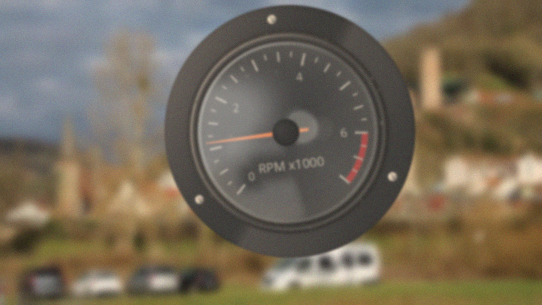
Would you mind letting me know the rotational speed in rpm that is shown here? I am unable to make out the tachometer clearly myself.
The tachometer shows 1125 rpm
